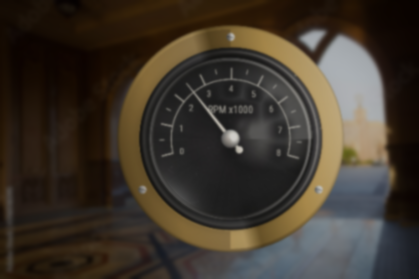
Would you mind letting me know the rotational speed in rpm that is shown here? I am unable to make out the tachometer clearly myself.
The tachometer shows 2500 rpm
